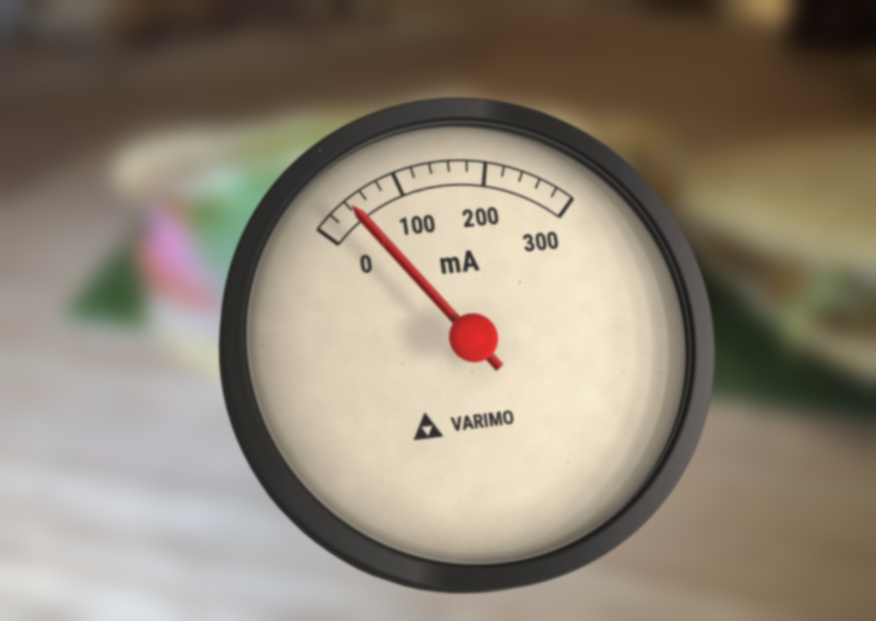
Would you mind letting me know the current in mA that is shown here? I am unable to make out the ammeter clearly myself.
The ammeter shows 40 mA
